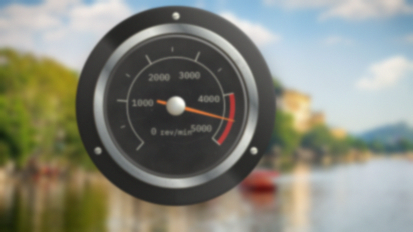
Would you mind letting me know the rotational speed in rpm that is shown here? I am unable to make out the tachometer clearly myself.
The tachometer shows 4500 rpm
